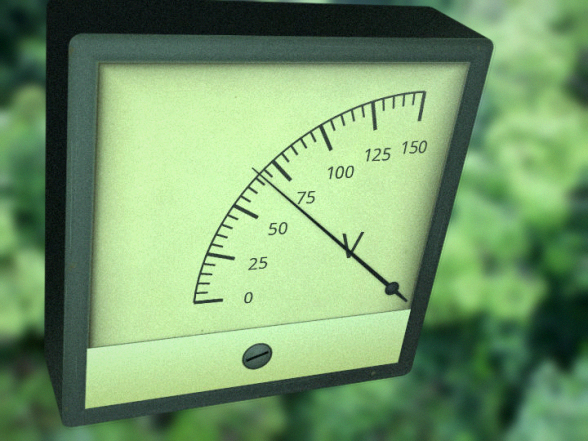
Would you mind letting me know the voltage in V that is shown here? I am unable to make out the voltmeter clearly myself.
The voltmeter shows 67.5 V
